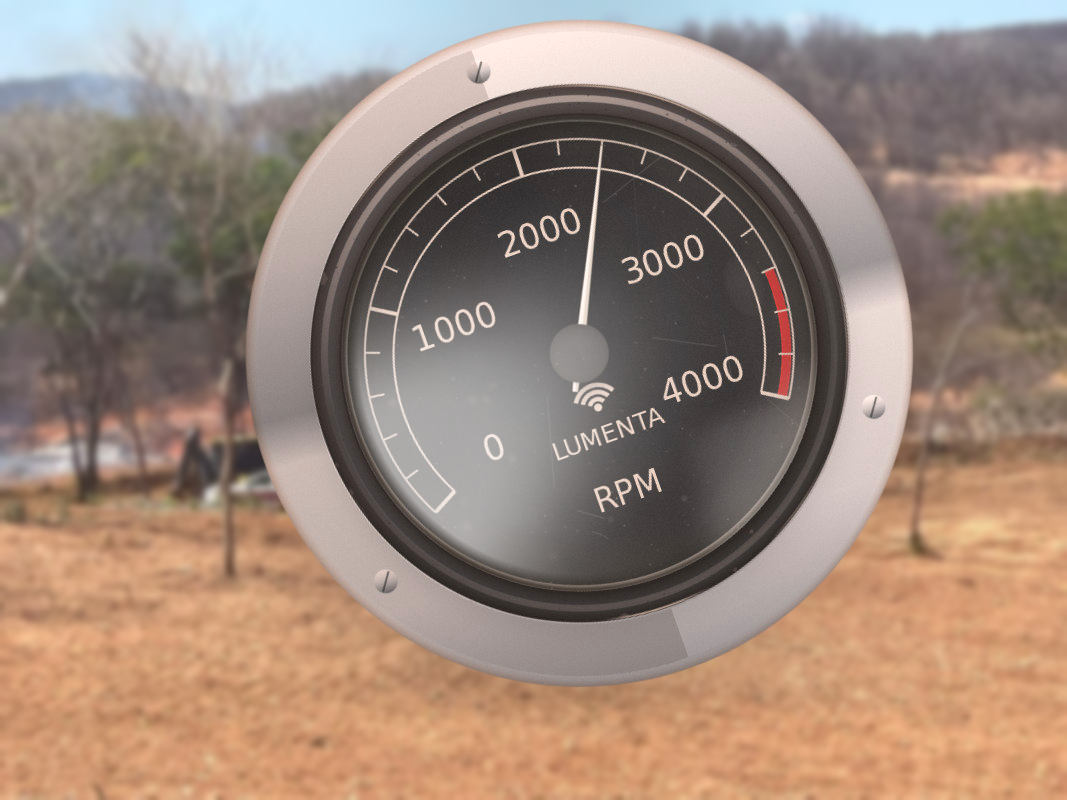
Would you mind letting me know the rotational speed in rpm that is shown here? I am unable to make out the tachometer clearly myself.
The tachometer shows 2400 rpm
